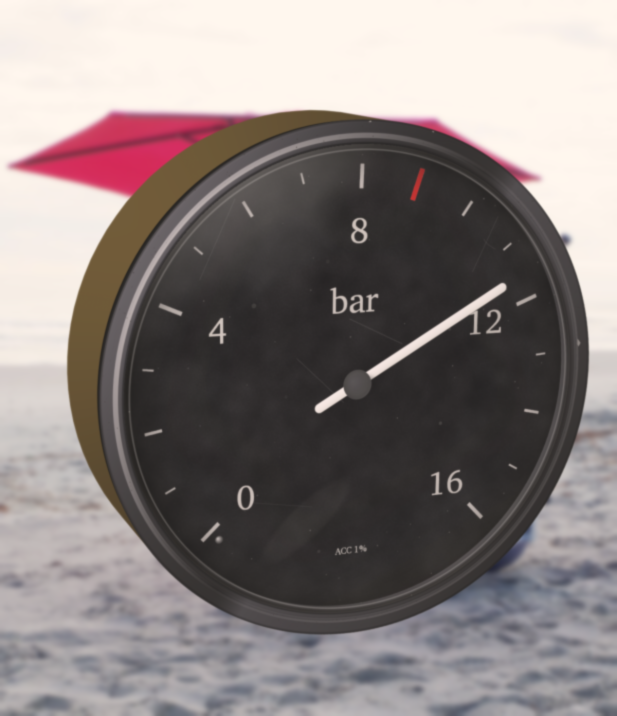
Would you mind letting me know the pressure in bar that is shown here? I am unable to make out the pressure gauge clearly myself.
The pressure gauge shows 11.5 bar
